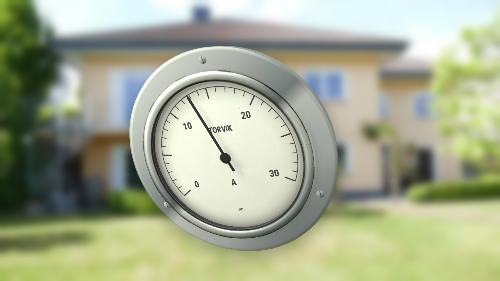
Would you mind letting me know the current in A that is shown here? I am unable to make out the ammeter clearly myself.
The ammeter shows 13 A
